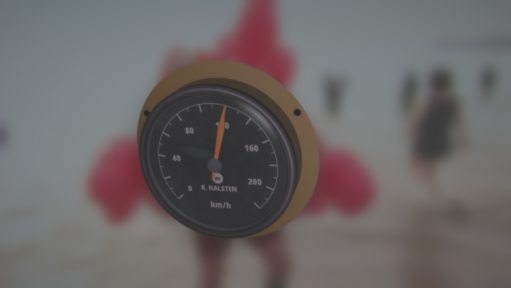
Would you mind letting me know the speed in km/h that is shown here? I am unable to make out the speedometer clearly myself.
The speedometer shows 120 km/h
